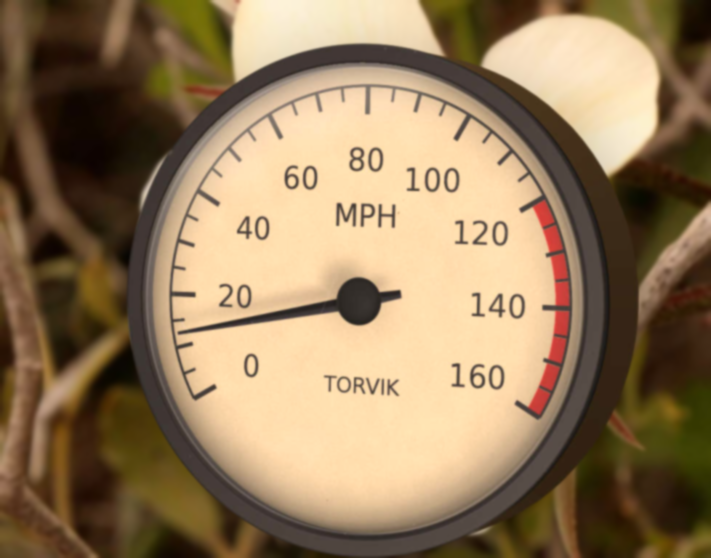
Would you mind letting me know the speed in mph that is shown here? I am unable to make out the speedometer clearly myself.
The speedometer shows 12.5 mph
